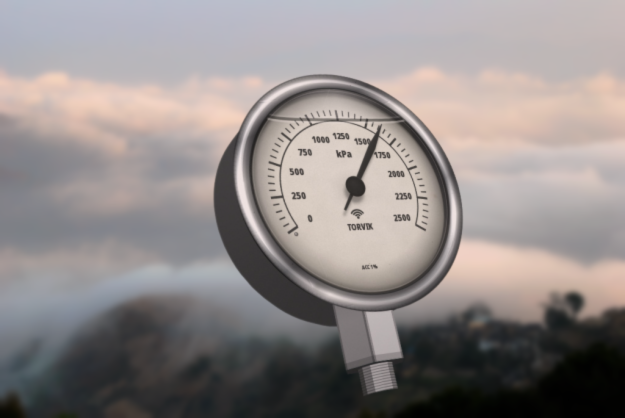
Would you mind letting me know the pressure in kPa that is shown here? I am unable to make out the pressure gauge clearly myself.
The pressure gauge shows 1600 kPa
